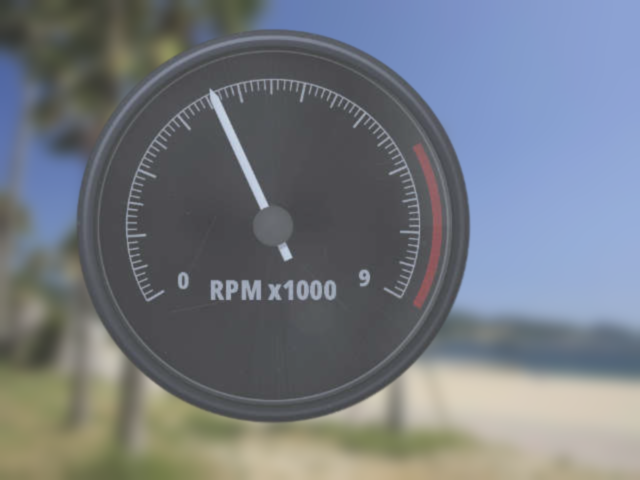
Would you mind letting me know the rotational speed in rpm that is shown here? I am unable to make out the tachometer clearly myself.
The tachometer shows 3600 rpm
